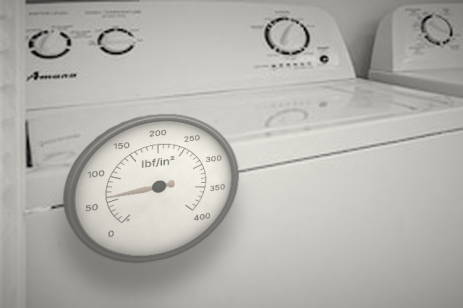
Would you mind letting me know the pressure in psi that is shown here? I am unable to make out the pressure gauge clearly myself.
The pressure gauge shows 60 psi
